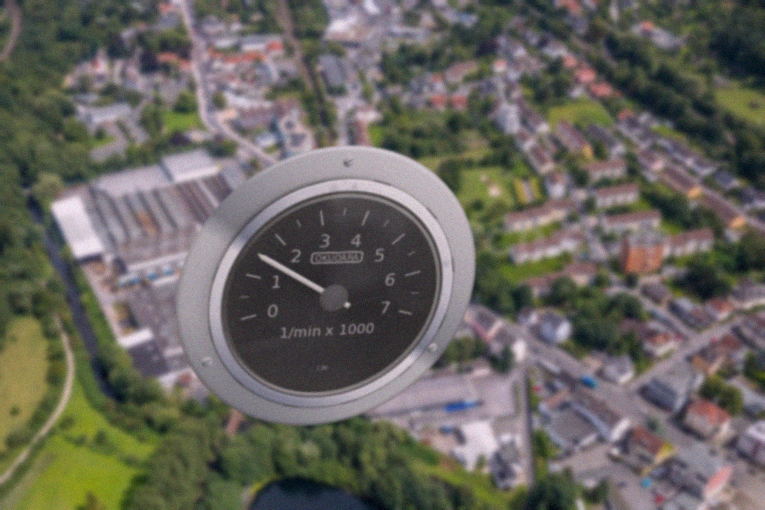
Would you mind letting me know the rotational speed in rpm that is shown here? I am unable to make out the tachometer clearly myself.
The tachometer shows 1500 rpm
